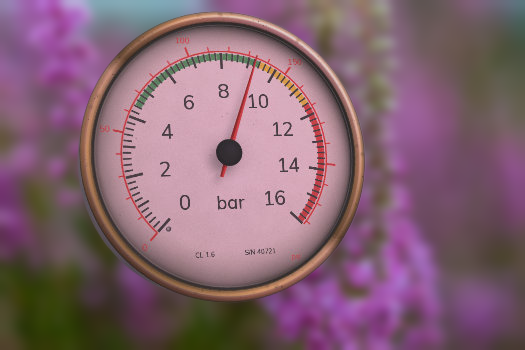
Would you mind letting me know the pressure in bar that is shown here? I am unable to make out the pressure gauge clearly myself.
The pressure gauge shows 9.2 bar
